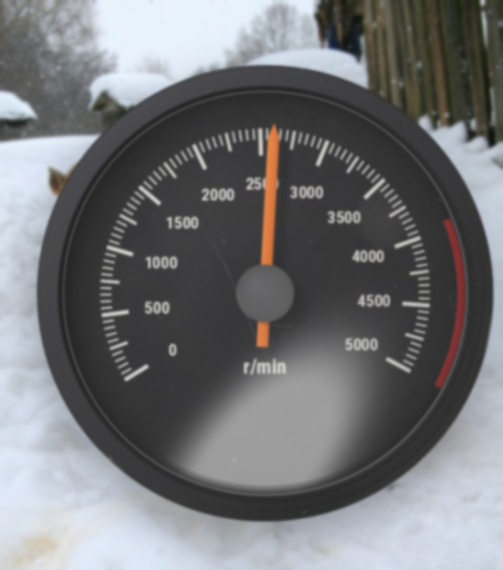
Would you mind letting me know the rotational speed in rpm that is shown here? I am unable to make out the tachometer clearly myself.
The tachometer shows 2600 rpm
